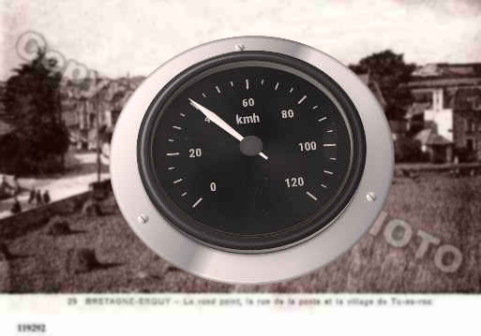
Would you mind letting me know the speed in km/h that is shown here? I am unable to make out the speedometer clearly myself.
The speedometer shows 40 km/h
